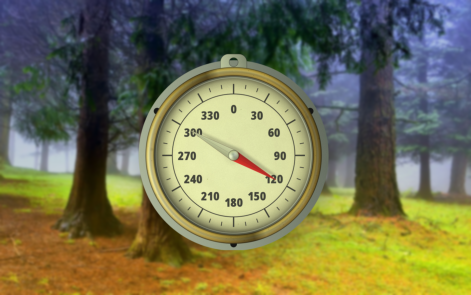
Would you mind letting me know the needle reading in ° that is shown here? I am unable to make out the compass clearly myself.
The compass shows 120 °
